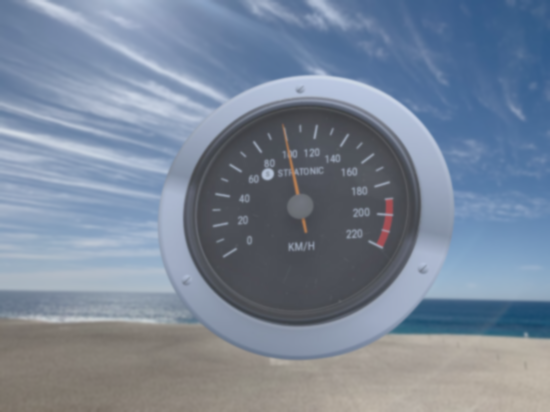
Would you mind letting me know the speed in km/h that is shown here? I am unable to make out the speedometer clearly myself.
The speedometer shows 100 km/h
